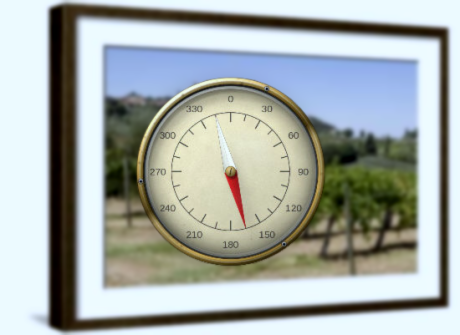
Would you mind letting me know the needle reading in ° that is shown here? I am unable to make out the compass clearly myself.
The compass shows 165 °
